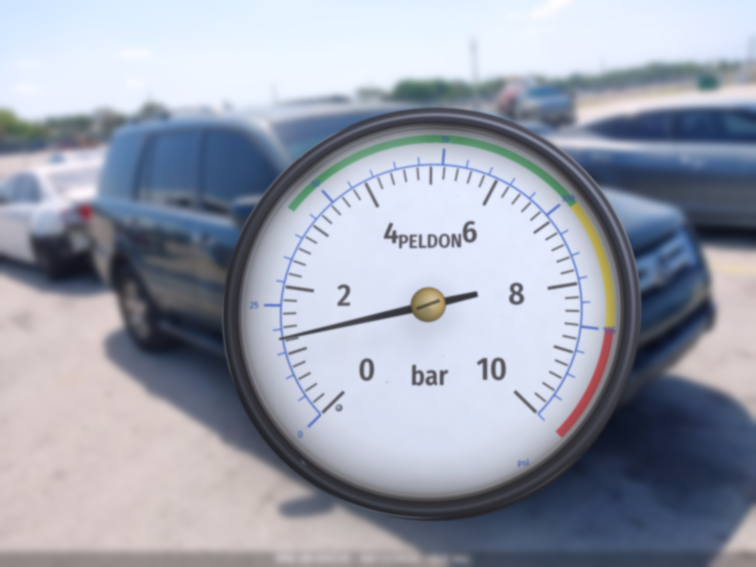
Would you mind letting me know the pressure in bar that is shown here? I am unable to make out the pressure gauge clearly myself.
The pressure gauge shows 1.2 bar
